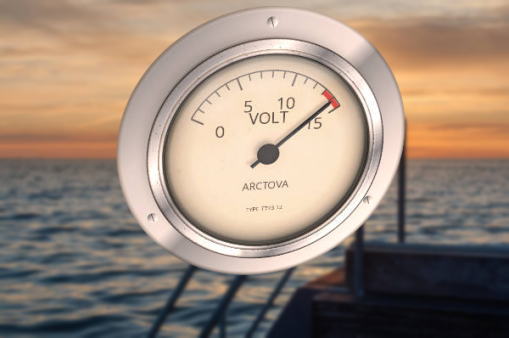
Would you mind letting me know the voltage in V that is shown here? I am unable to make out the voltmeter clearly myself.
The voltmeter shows 14 V
